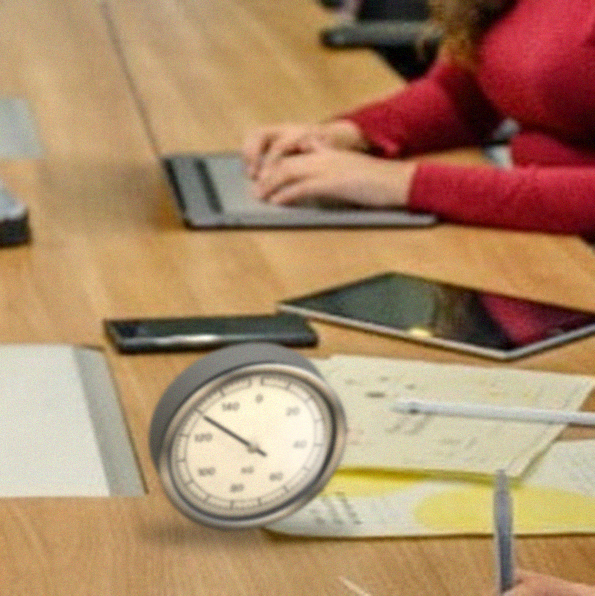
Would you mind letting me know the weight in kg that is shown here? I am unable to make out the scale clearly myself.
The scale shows 130 kg
